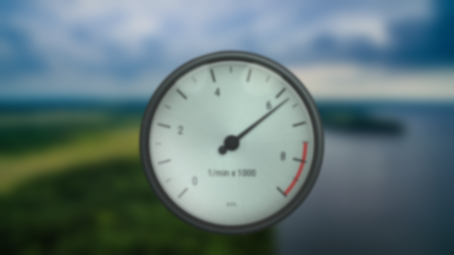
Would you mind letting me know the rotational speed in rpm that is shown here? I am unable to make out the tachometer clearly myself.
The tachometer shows 6250 rpm
